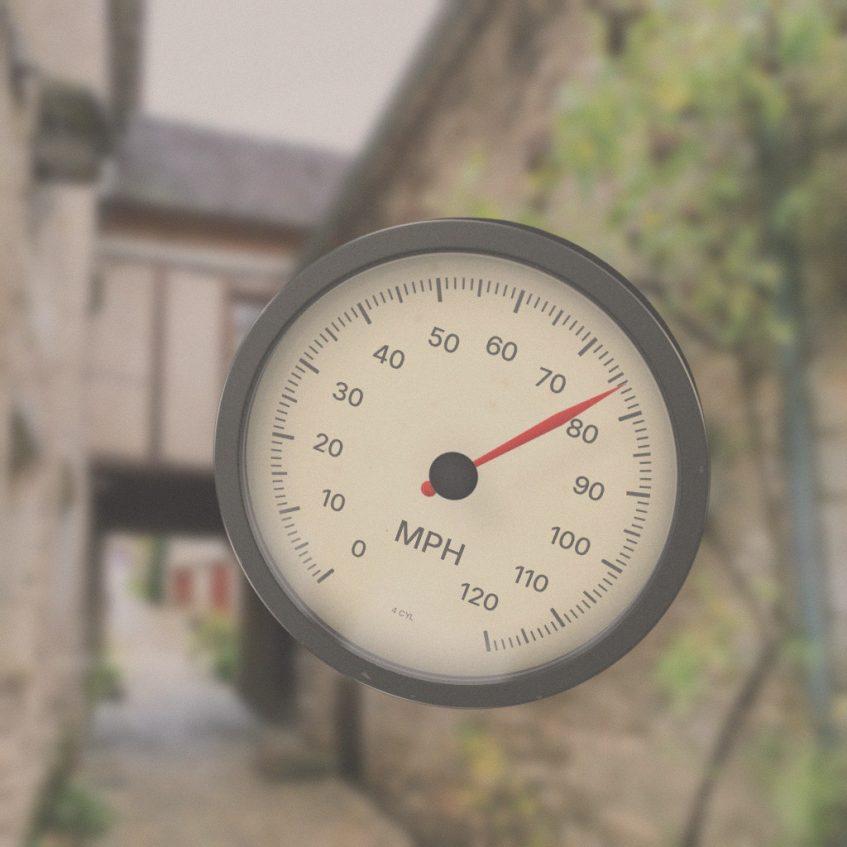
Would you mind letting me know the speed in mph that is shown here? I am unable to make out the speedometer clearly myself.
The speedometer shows 76 mph
